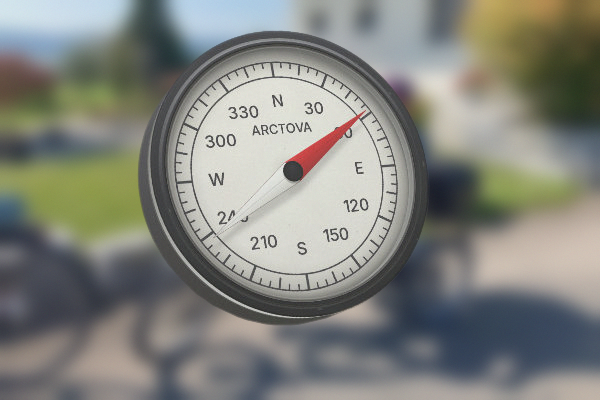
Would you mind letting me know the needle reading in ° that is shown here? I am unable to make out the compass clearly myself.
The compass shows 57.5 °
